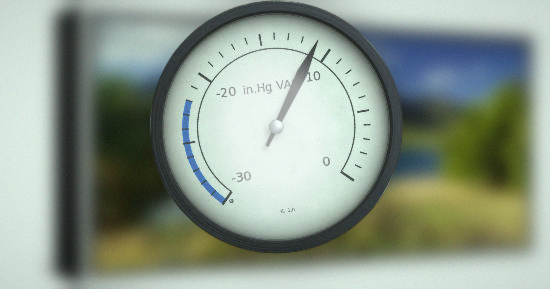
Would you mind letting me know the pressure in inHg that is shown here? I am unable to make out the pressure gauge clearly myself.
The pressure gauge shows -11 inHg
